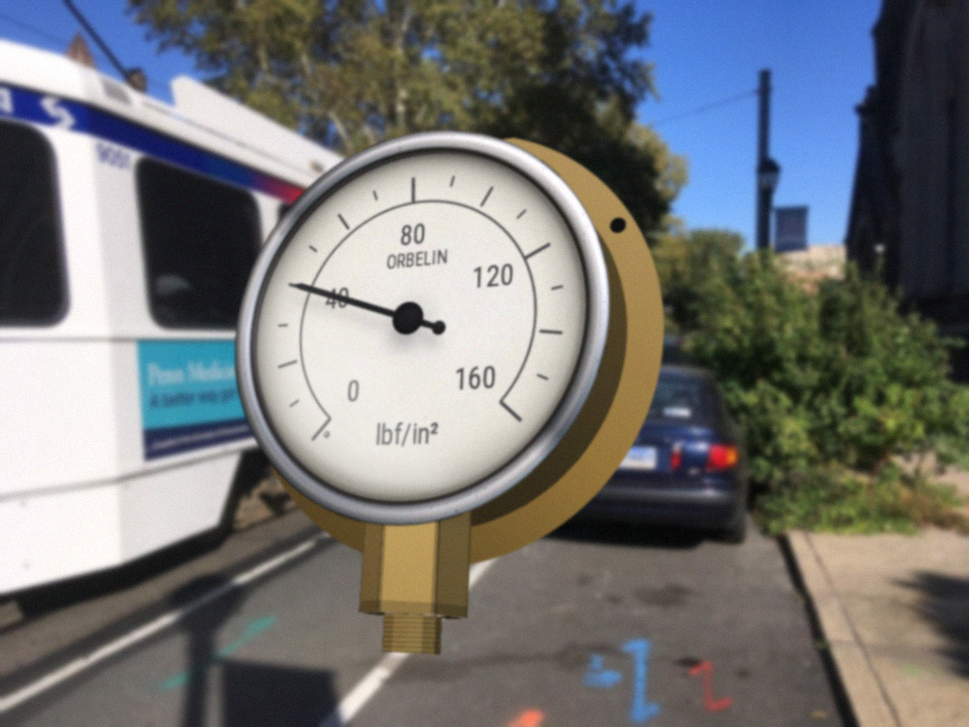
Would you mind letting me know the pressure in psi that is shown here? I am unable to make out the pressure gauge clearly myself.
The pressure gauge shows 40 psi
